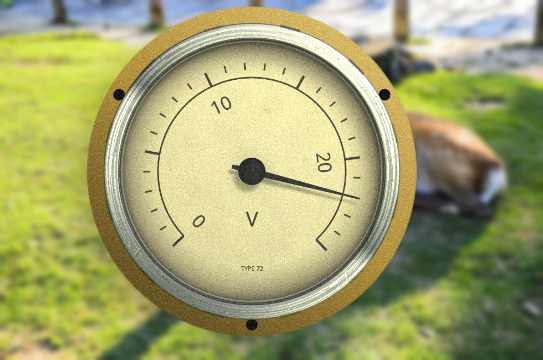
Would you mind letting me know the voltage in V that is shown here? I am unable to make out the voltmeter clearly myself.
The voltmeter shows 22 V
